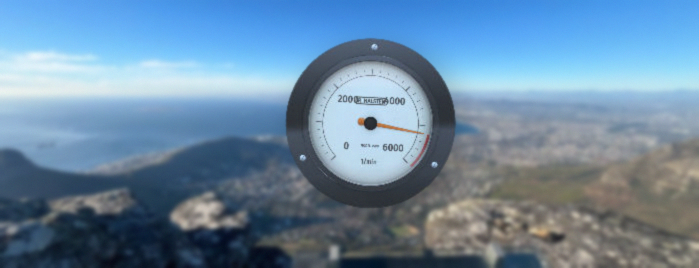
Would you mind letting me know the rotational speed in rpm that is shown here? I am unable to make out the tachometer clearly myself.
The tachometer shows 5200 rpm
